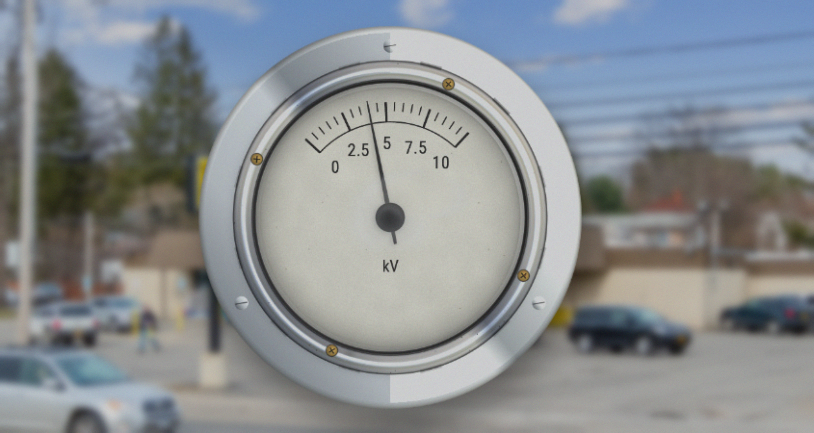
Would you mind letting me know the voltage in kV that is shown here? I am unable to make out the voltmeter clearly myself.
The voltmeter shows 4 kV
